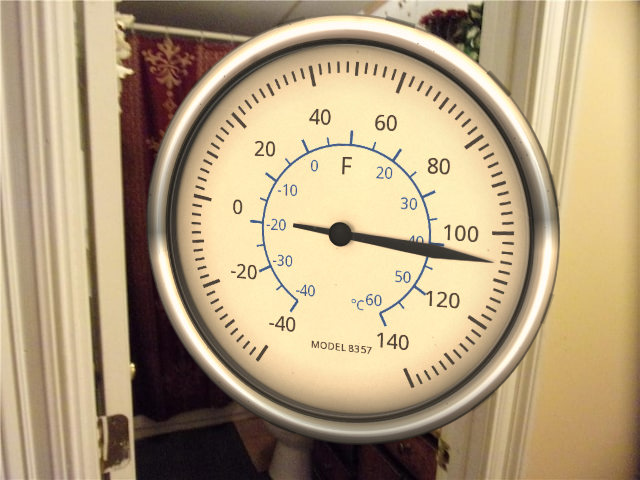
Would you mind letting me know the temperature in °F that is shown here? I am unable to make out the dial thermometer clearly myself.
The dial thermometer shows 106 °F
